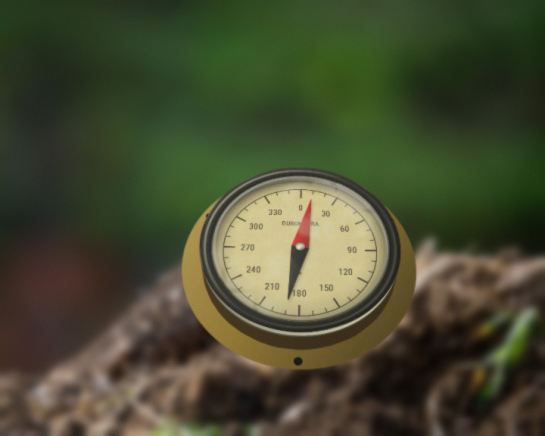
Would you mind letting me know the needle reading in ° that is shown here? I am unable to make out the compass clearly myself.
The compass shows 10 °
